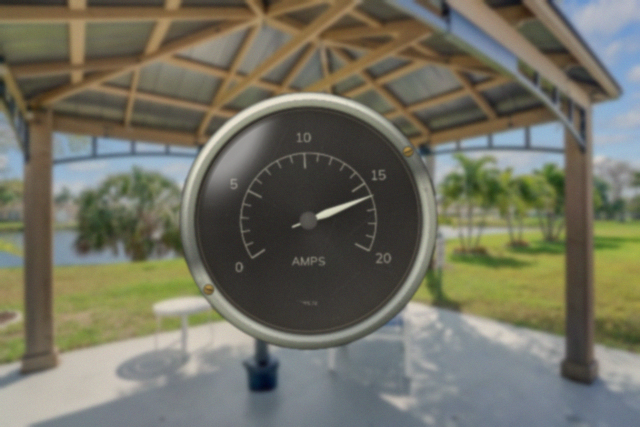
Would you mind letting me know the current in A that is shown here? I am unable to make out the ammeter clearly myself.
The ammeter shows 16 A
